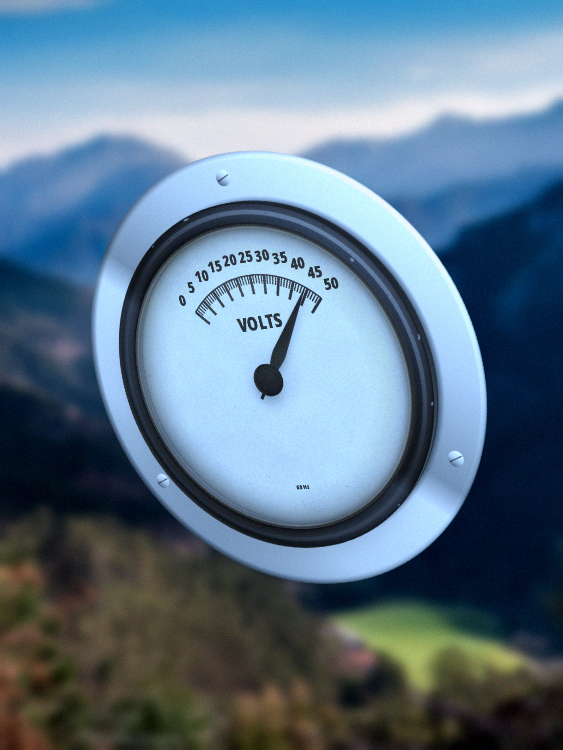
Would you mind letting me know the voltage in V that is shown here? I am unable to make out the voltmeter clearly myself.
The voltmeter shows 45 V
